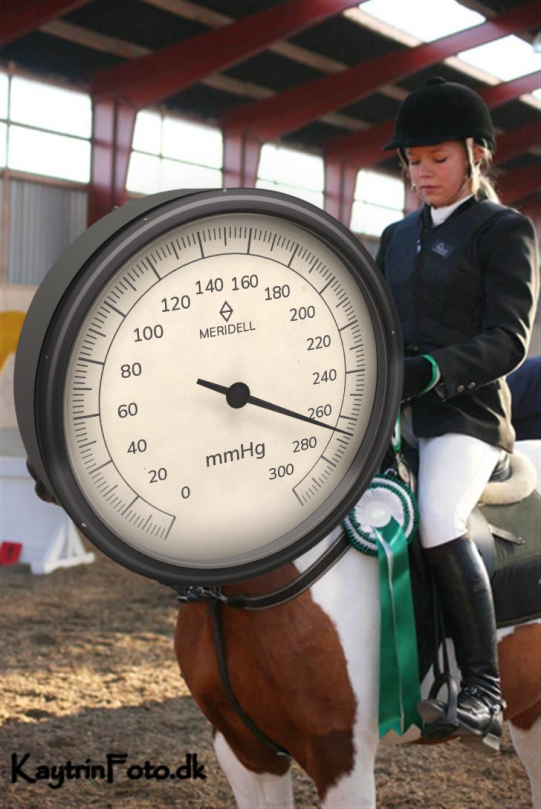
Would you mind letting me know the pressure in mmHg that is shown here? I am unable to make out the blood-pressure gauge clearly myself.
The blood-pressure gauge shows 266 mmHg
